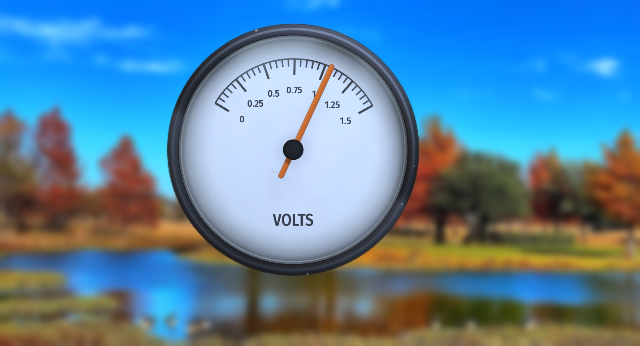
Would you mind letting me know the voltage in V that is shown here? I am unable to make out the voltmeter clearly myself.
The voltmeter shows 1.05 V
